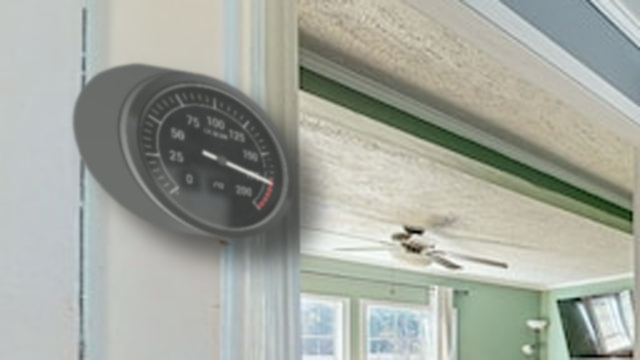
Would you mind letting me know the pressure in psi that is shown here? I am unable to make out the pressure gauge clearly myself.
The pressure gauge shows 175 psi
